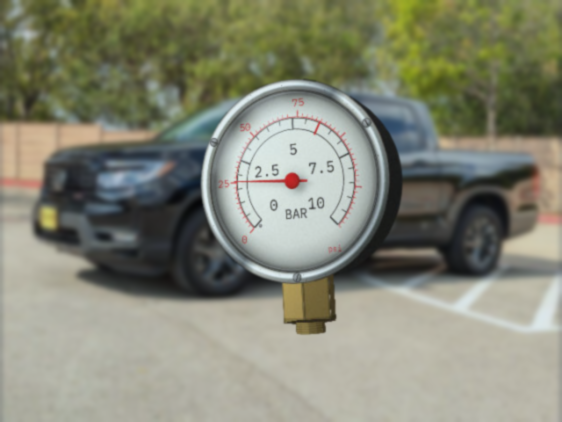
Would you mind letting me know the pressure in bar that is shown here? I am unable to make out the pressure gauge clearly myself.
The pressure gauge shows 1.75 bar
